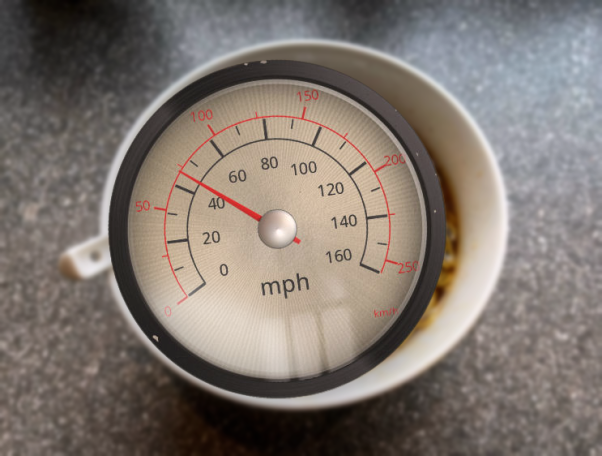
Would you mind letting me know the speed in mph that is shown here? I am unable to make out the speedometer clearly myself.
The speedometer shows 45 mph
